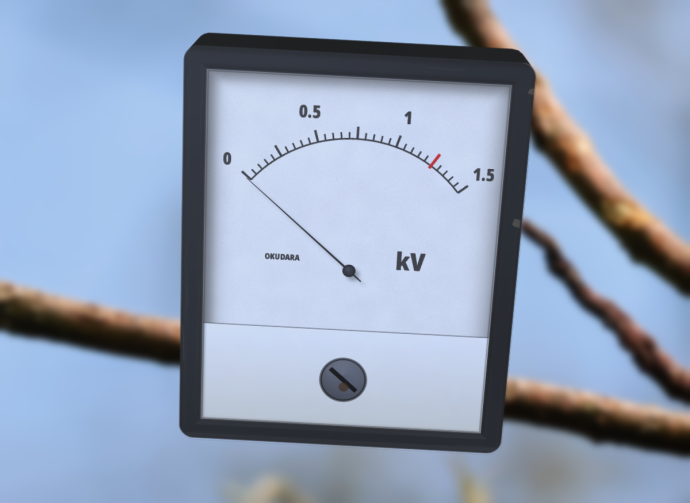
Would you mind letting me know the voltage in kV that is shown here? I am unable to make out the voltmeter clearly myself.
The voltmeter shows 0 kV
